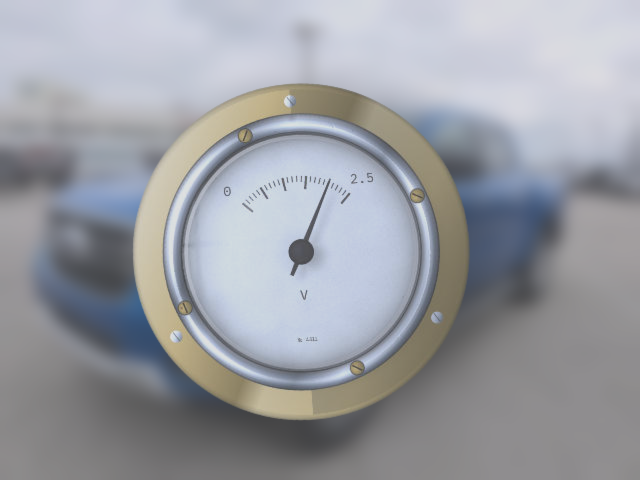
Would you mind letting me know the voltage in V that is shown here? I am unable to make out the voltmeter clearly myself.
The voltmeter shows 2 V
